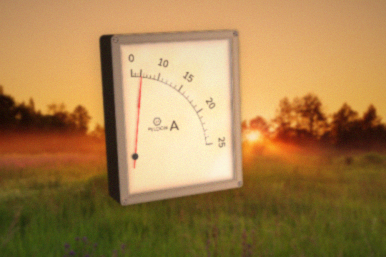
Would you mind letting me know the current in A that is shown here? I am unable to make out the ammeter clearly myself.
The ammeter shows 5 A
